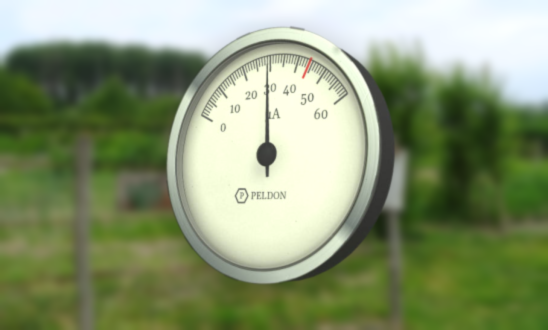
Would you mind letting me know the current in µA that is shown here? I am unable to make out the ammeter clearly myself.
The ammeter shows 30 µA
